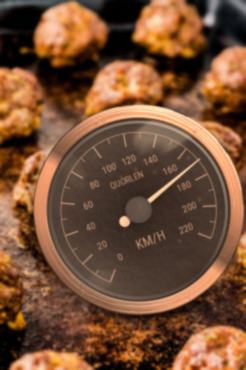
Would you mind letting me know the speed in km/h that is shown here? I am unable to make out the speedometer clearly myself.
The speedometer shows 170 km/h
